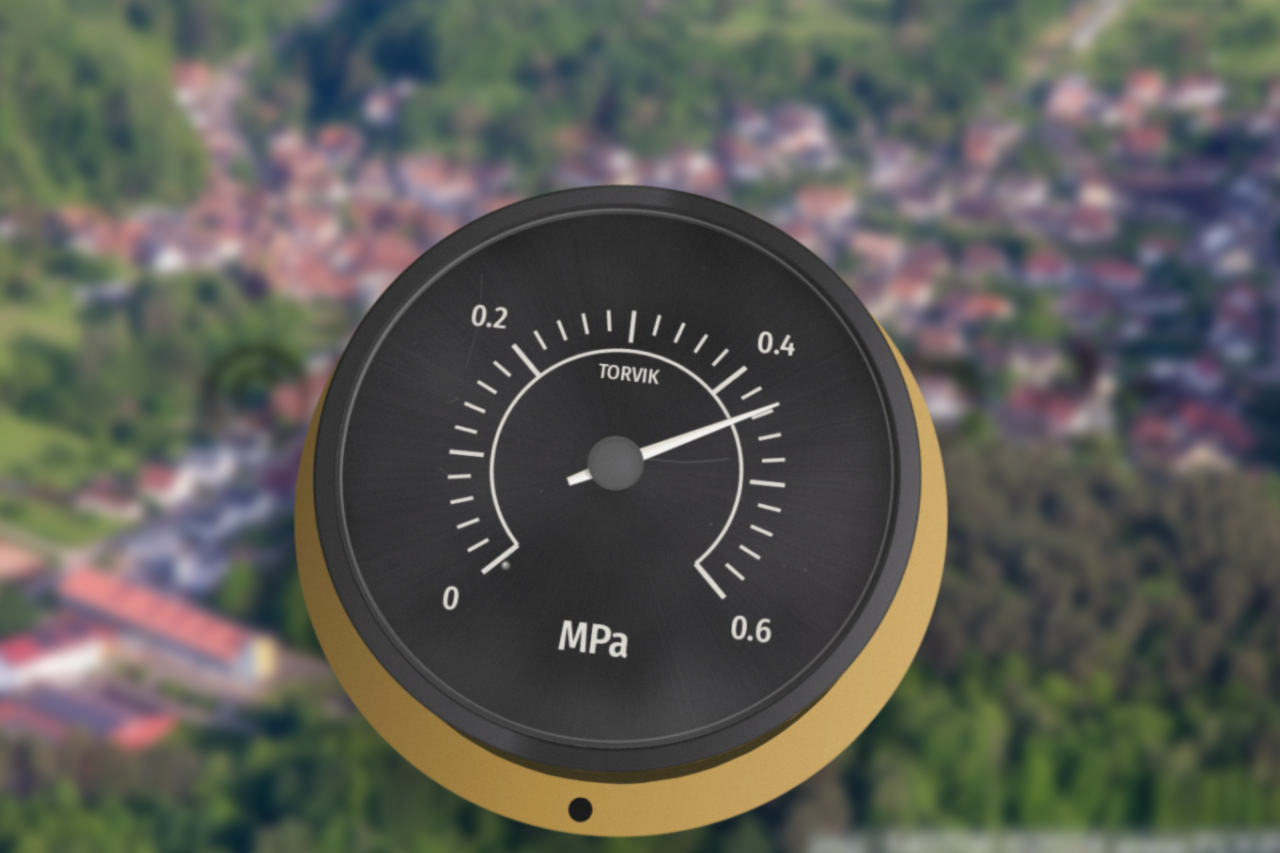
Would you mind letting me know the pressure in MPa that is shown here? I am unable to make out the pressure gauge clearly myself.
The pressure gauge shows 0.44 MPa
